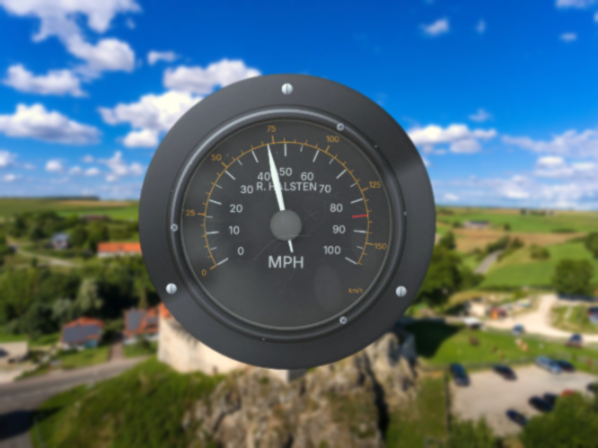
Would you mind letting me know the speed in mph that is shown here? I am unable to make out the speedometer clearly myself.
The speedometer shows 45 mph
